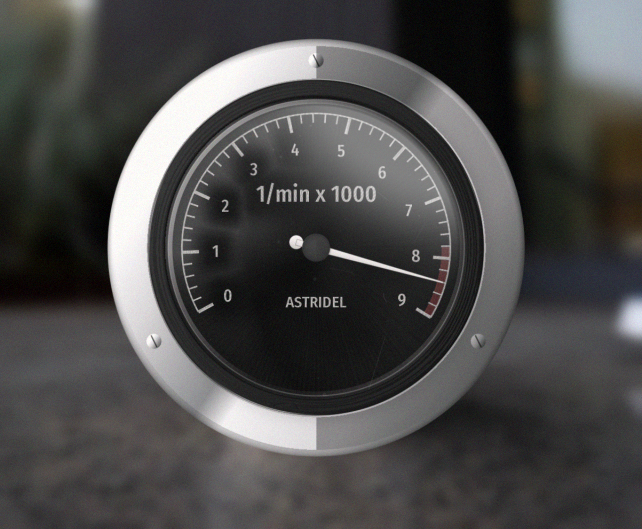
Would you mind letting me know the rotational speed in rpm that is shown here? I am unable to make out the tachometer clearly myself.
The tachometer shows 8400 rpm
